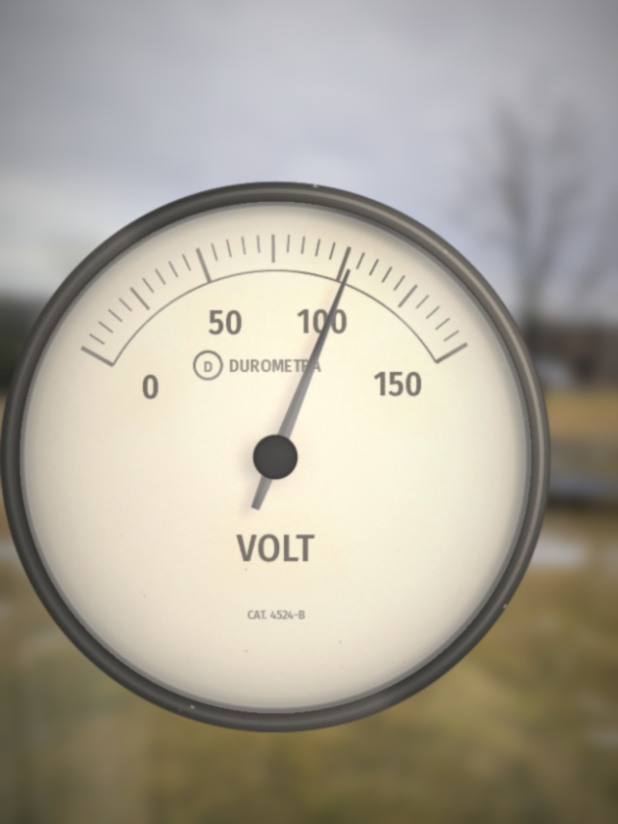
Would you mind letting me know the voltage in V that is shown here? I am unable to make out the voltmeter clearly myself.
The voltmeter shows 102.5 V
